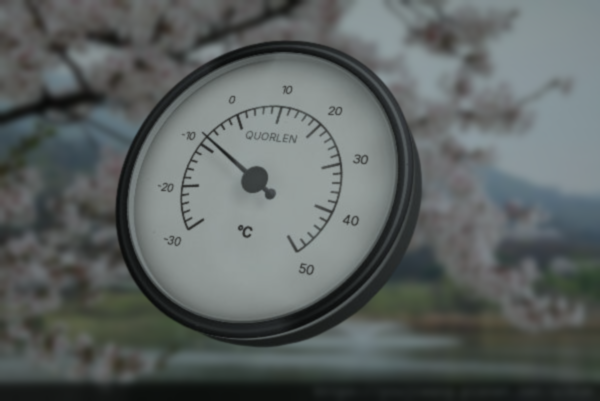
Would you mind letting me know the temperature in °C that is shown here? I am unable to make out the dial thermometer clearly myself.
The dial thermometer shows -8 °C
